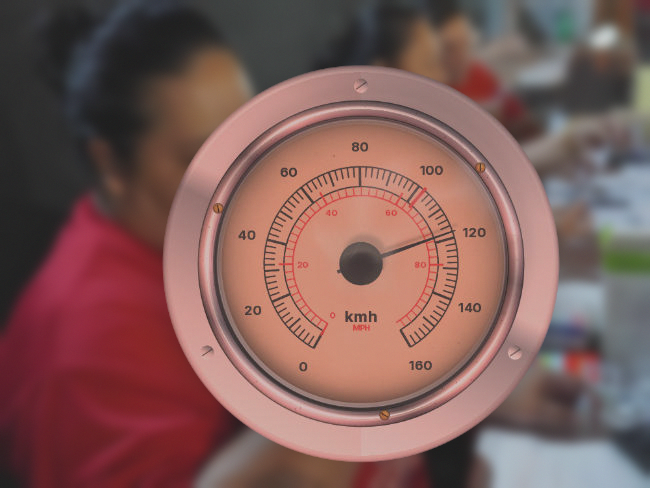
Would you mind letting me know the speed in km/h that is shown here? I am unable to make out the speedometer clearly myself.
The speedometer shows 118 km/h
